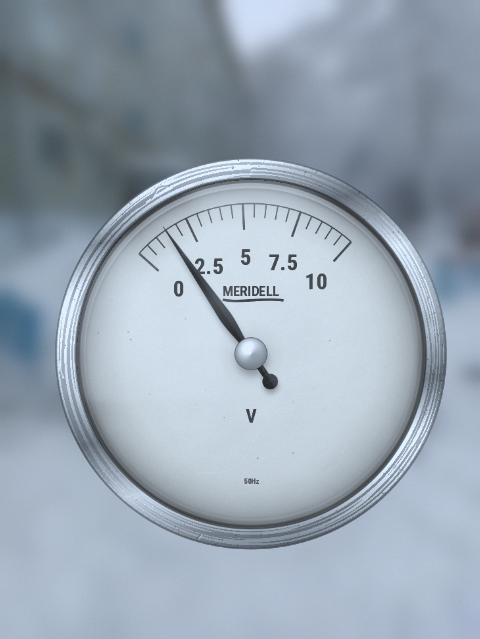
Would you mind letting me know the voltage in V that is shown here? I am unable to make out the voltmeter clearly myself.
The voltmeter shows 1.5 V
